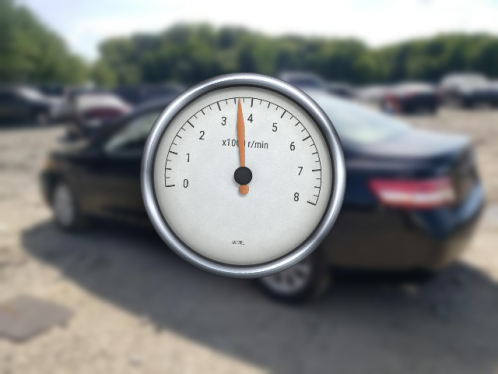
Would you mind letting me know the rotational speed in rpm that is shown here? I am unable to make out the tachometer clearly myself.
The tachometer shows 3625 rpm
